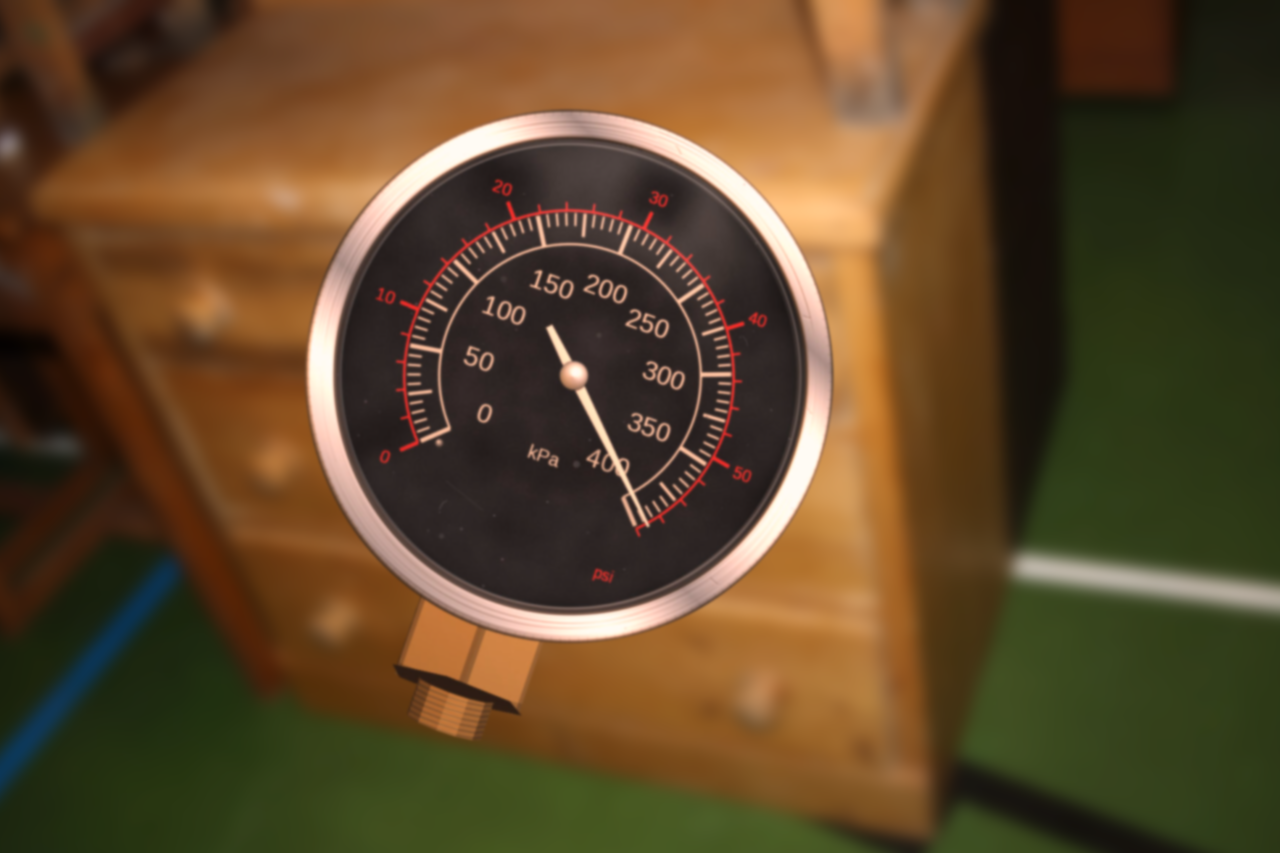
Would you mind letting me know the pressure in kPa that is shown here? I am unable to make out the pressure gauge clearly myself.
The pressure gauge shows 395 kPa
